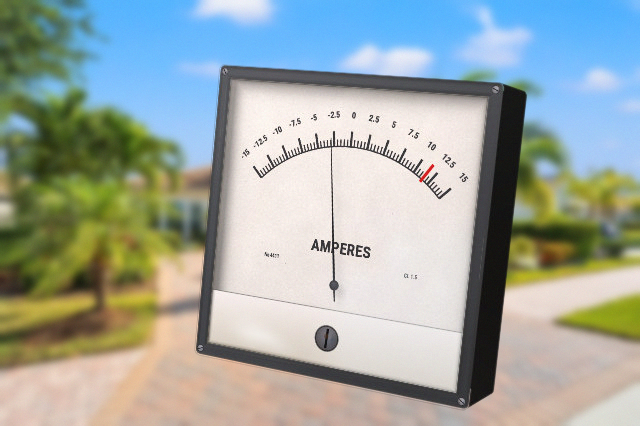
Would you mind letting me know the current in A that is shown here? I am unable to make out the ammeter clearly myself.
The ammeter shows -2.5 A
